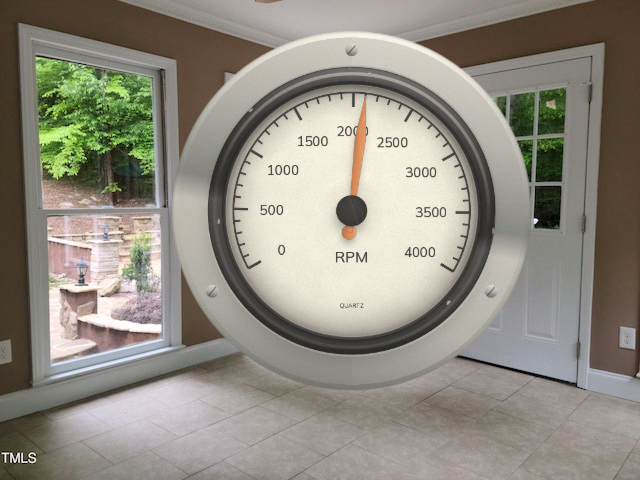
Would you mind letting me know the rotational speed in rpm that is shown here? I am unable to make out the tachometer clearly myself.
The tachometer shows 2100 rpm
